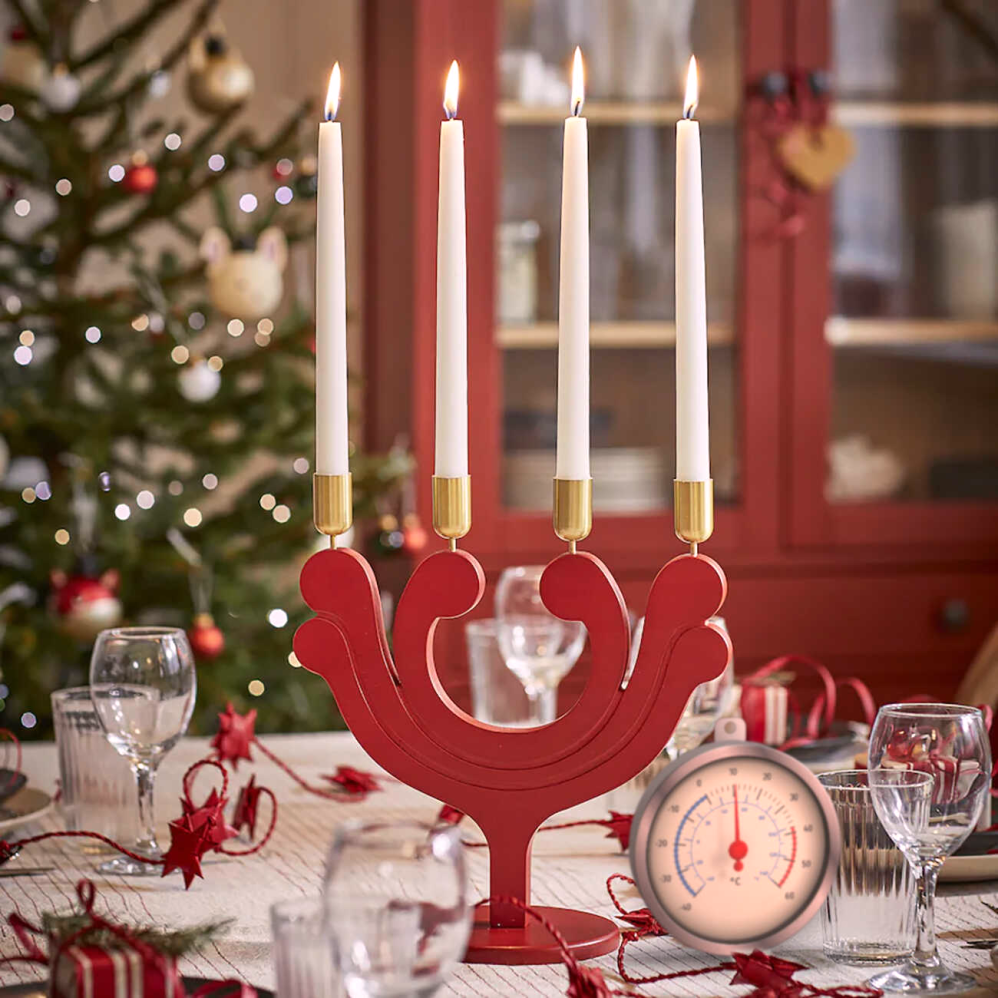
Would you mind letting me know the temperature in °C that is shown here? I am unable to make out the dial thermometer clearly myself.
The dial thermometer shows 10 °C
